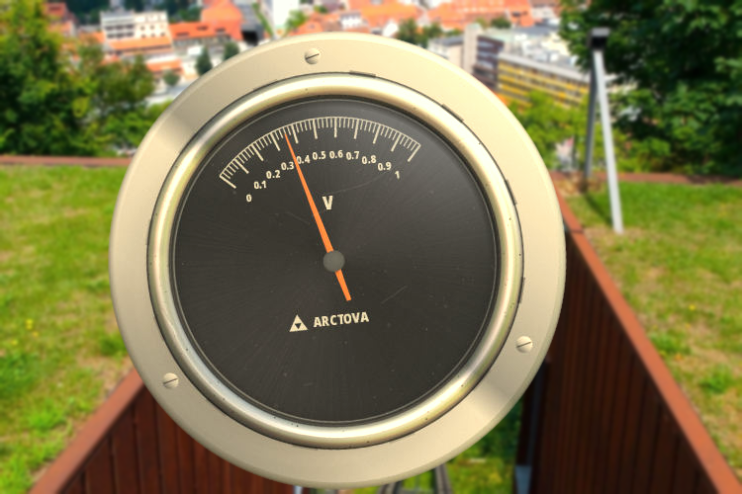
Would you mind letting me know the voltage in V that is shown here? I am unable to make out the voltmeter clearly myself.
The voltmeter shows 0.36 V
